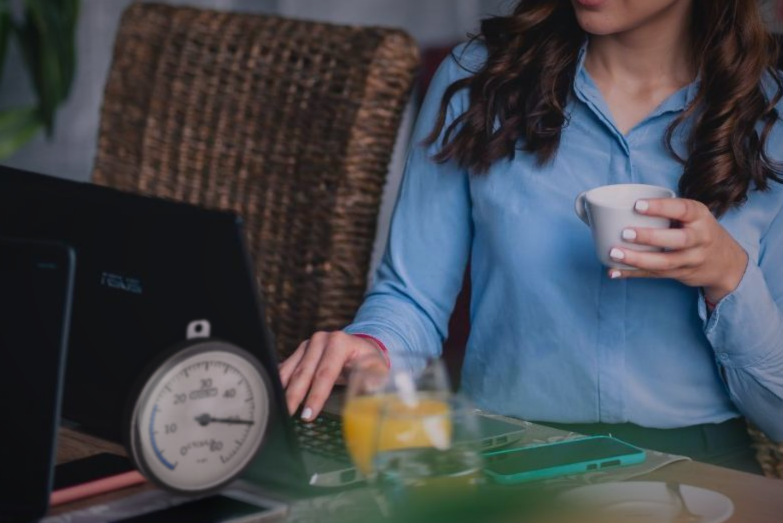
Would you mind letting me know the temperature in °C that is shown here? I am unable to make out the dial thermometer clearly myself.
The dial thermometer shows 50 °C
